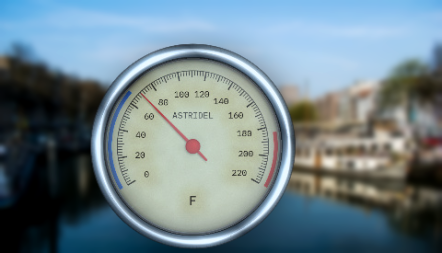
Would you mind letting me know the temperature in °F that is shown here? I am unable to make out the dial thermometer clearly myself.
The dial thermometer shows 70 °F
